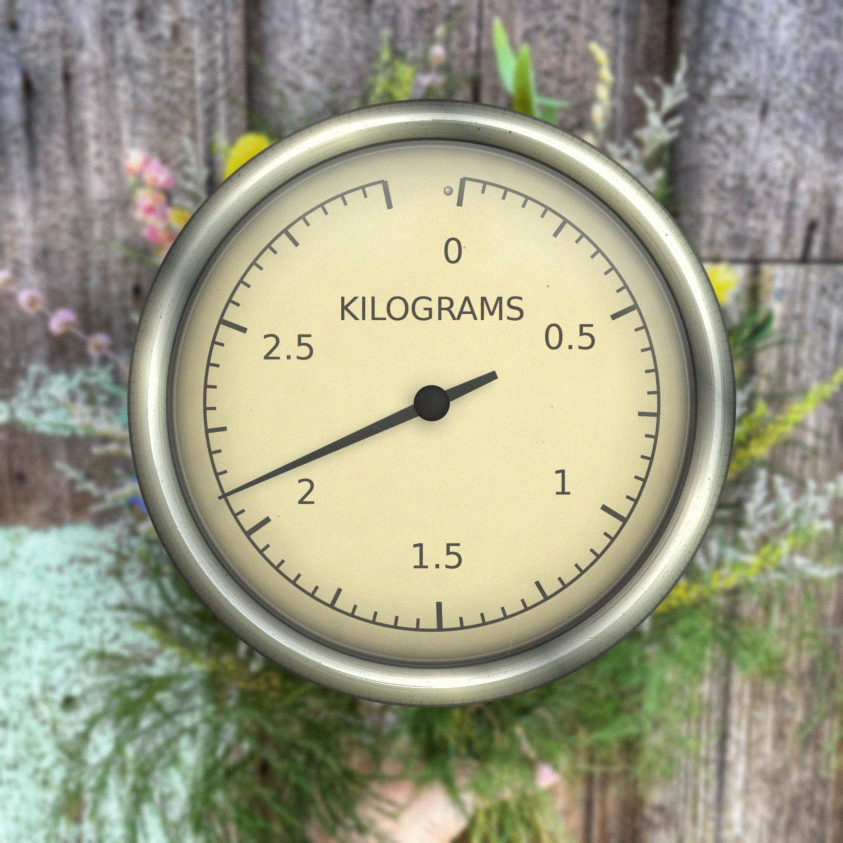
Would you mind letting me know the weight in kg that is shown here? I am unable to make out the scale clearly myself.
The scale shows 2.1 kg
